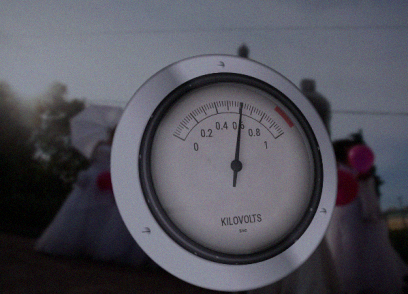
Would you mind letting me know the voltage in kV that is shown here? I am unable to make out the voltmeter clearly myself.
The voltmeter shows 0.6 kV
